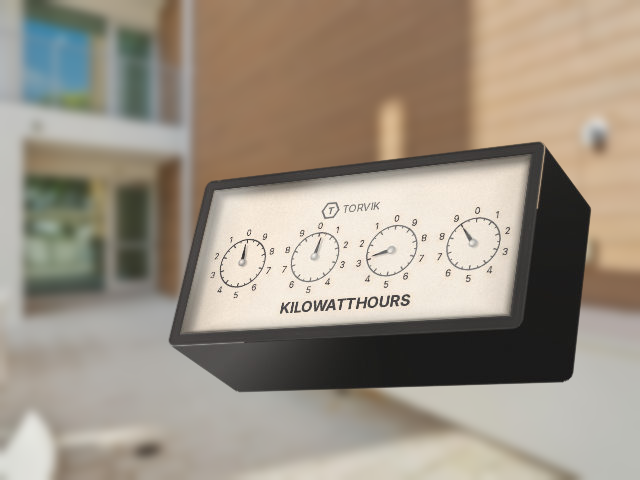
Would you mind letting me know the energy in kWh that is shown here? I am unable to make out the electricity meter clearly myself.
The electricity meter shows 29 kWh
